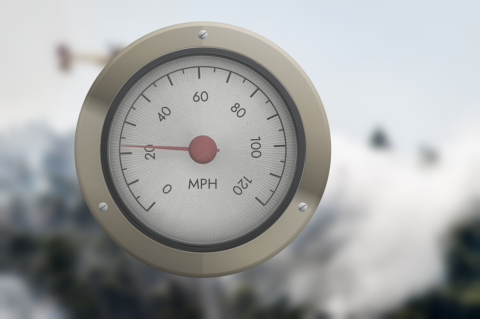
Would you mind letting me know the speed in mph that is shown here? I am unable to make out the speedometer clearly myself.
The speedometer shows 22.5 mph
